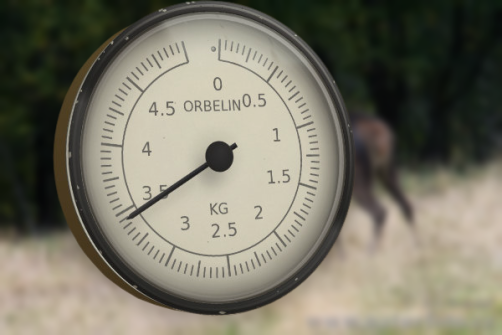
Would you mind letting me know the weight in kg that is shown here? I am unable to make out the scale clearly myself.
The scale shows 3.45 kg
